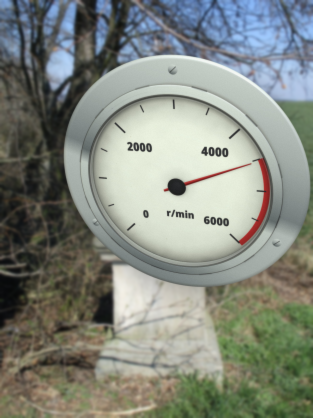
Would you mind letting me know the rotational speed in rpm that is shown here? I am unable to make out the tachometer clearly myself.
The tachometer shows 4500 rpm
